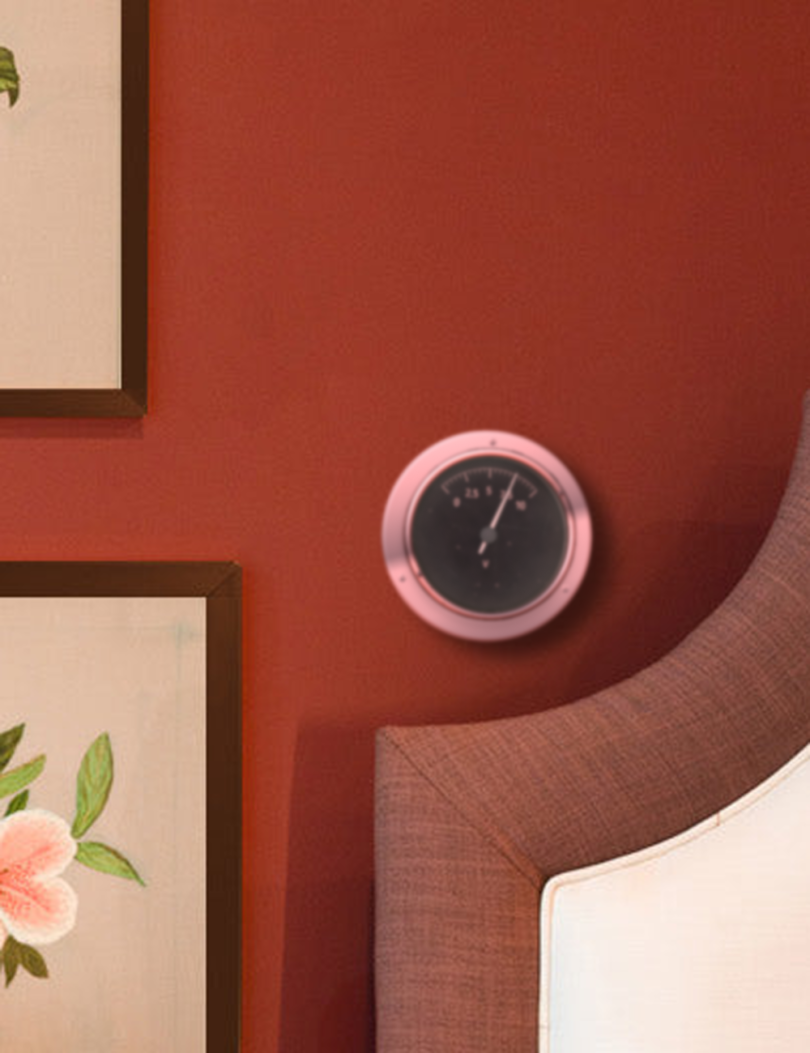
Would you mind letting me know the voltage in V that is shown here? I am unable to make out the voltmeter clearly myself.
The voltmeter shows 7.5 V
